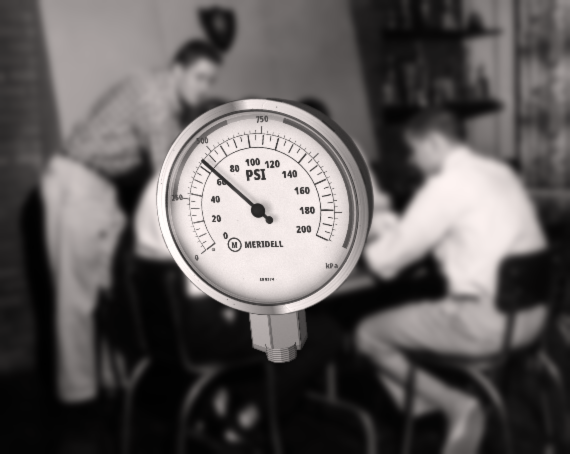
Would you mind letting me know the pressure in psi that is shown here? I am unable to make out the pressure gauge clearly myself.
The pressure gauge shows 65 psi
